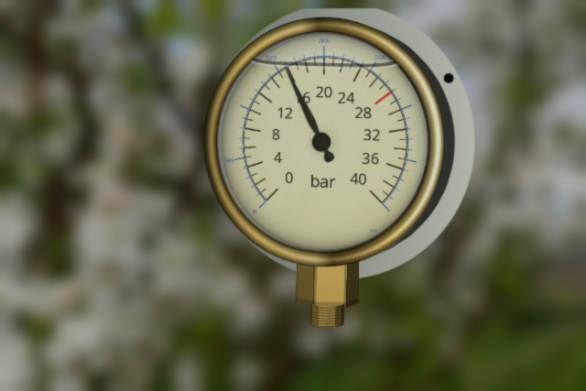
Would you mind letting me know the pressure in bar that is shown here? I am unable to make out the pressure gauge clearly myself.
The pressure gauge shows 16 bar
